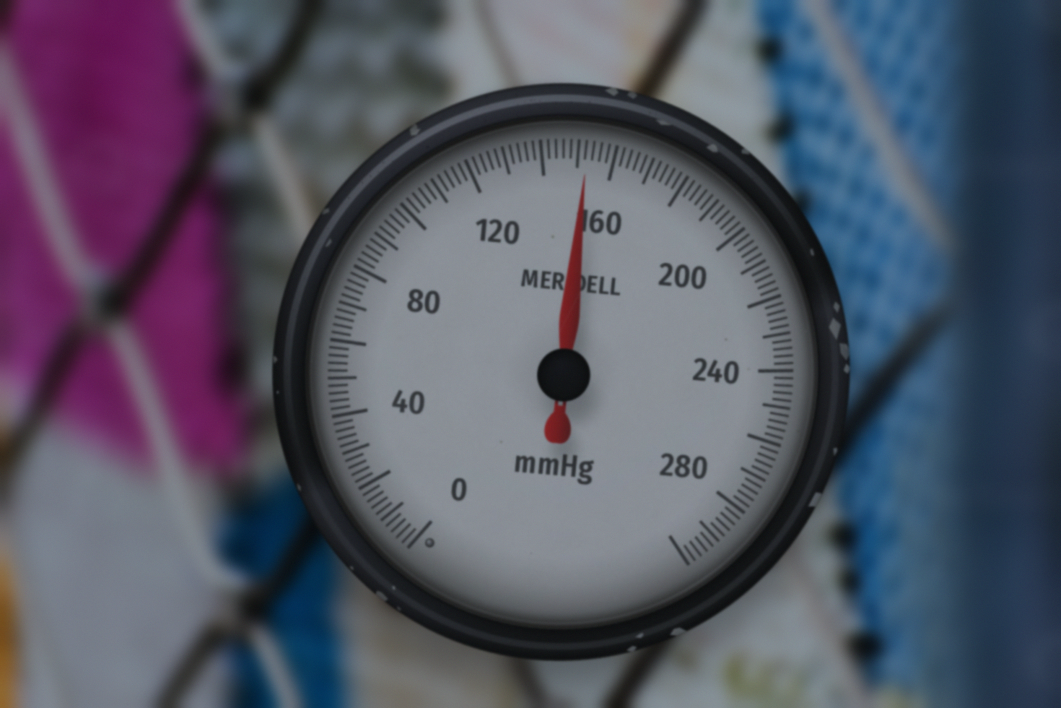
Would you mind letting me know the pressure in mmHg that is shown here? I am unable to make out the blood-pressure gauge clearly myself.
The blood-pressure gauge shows 152 mmHg
